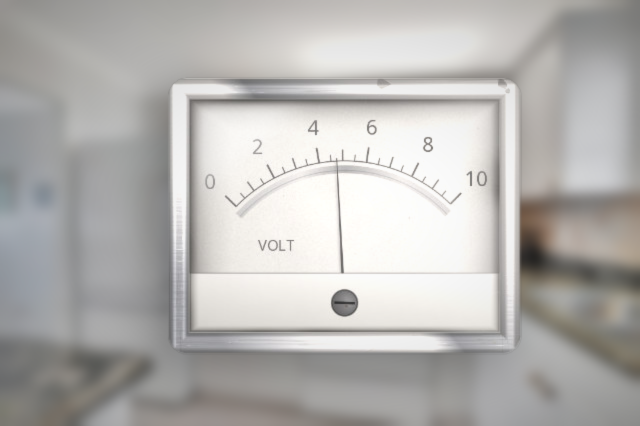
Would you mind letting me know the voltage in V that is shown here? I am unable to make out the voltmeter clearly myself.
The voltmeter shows 4.75 V
